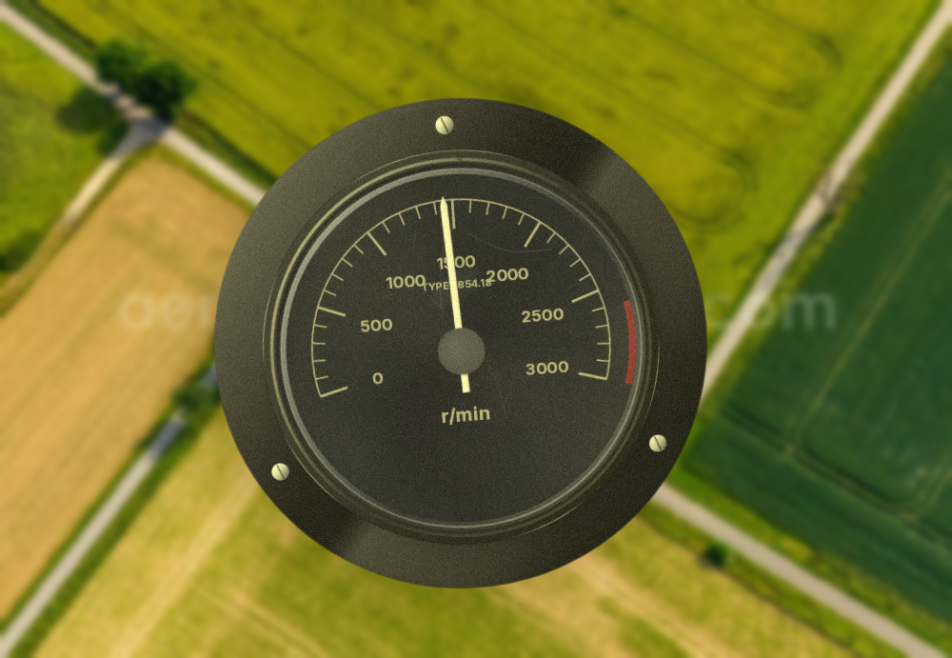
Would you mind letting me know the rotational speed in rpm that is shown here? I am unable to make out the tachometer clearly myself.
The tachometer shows 1450 rpm
